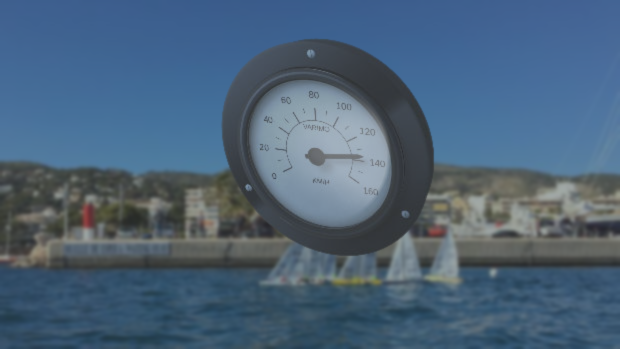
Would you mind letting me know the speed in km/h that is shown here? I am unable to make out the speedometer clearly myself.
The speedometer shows 135 km/h
